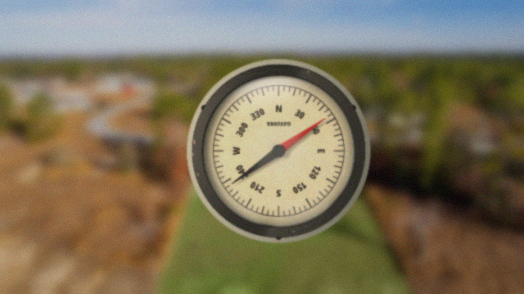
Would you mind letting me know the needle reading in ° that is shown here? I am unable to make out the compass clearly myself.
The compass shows 55 °
